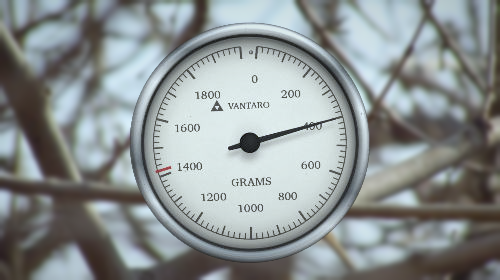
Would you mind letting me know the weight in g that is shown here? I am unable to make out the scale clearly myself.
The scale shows 400 g
